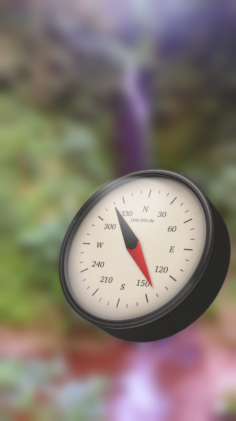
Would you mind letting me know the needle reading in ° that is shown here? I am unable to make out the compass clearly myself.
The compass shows 140 °
